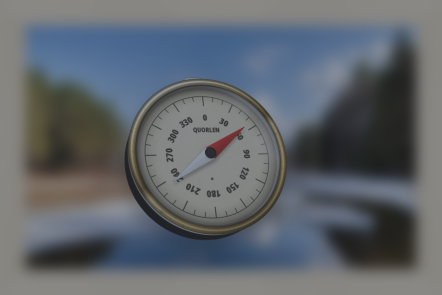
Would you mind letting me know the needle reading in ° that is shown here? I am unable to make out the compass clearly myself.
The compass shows 55 °
